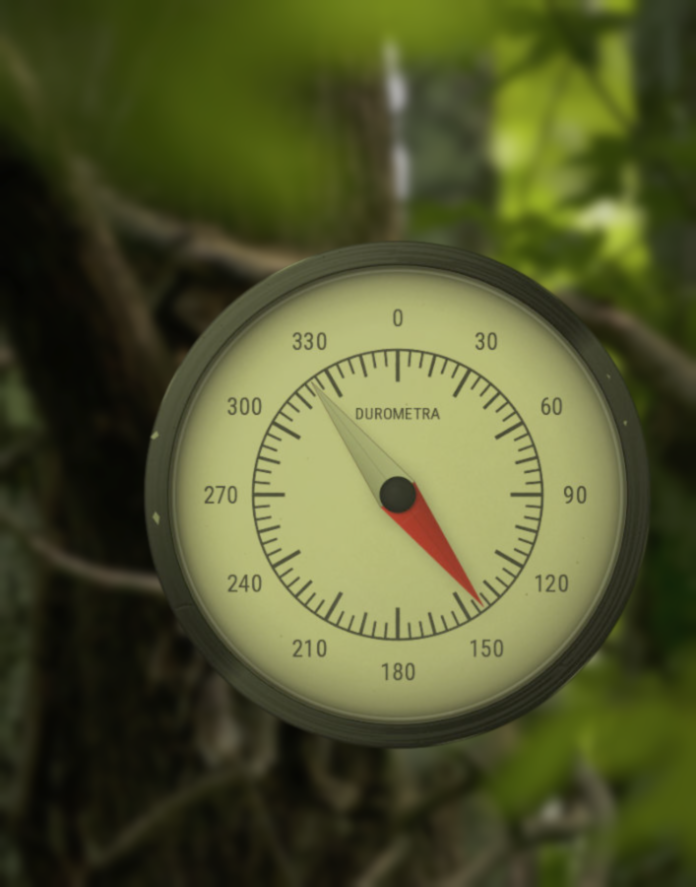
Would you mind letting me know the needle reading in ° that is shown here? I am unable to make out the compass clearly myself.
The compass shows 142.5 °
